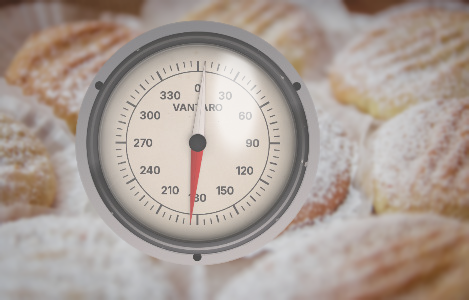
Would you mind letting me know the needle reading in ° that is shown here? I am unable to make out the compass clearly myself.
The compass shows 185 °
